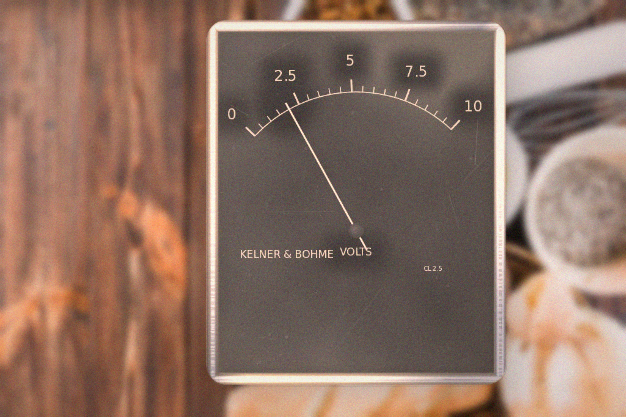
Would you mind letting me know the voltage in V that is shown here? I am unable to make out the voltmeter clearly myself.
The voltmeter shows 2 V
